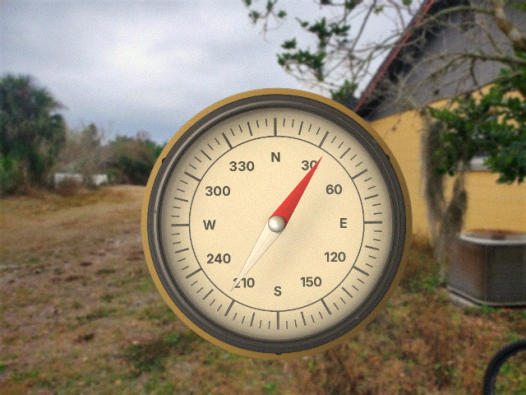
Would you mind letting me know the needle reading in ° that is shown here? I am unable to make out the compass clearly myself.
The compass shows 35 °
